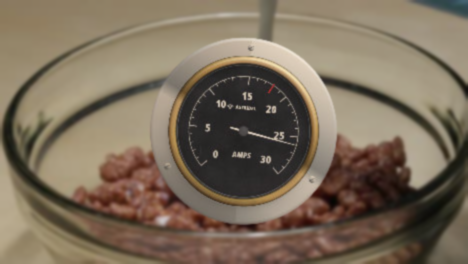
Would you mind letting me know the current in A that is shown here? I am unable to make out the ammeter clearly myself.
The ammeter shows 26 A
